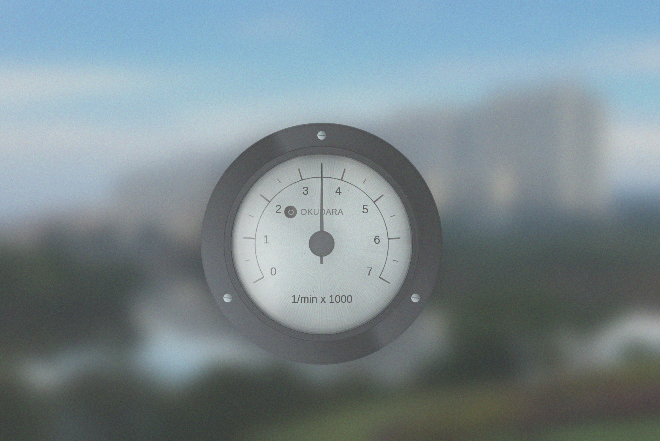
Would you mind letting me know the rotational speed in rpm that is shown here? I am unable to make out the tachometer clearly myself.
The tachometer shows 3500 rpm
